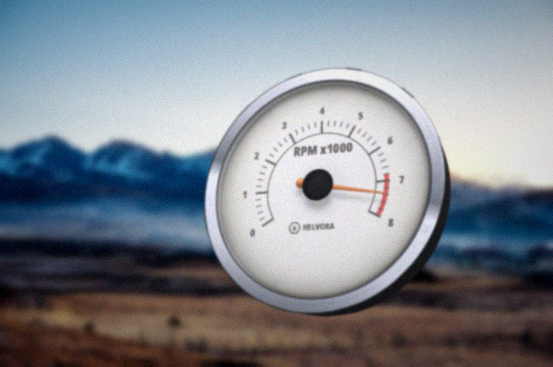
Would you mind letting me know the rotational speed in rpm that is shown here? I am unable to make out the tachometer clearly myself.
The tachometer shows 7400 rpm
